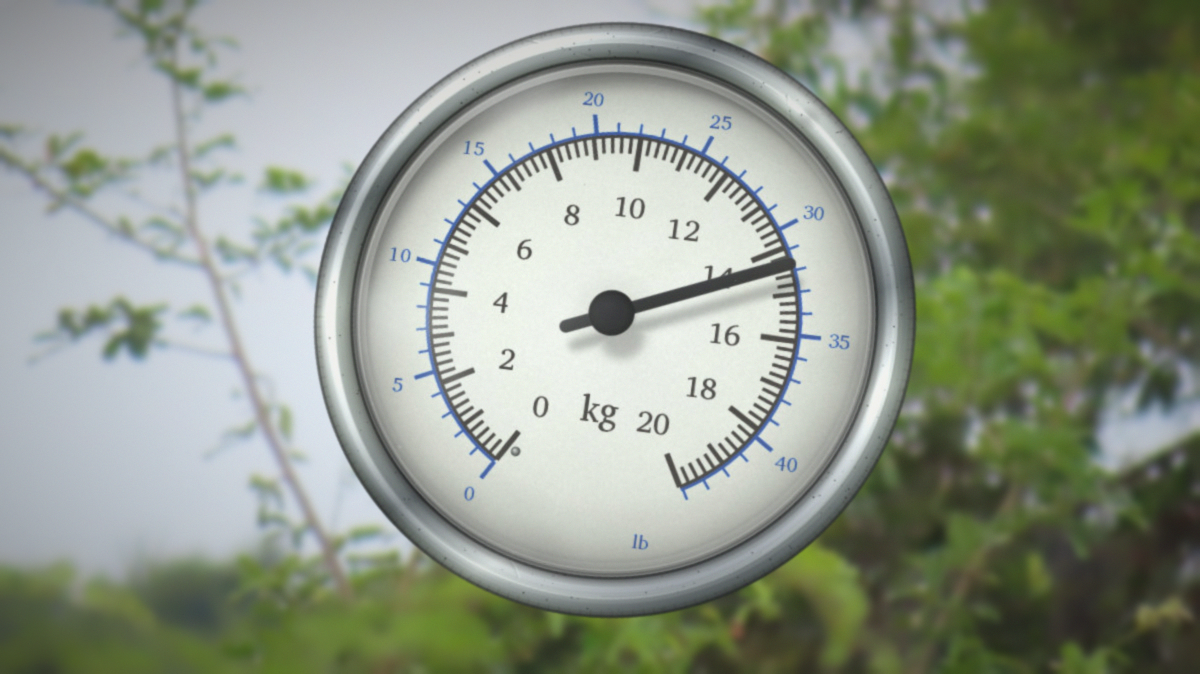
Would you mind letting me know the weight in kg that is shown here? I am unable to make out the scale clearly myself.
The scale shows 14.4 kg
